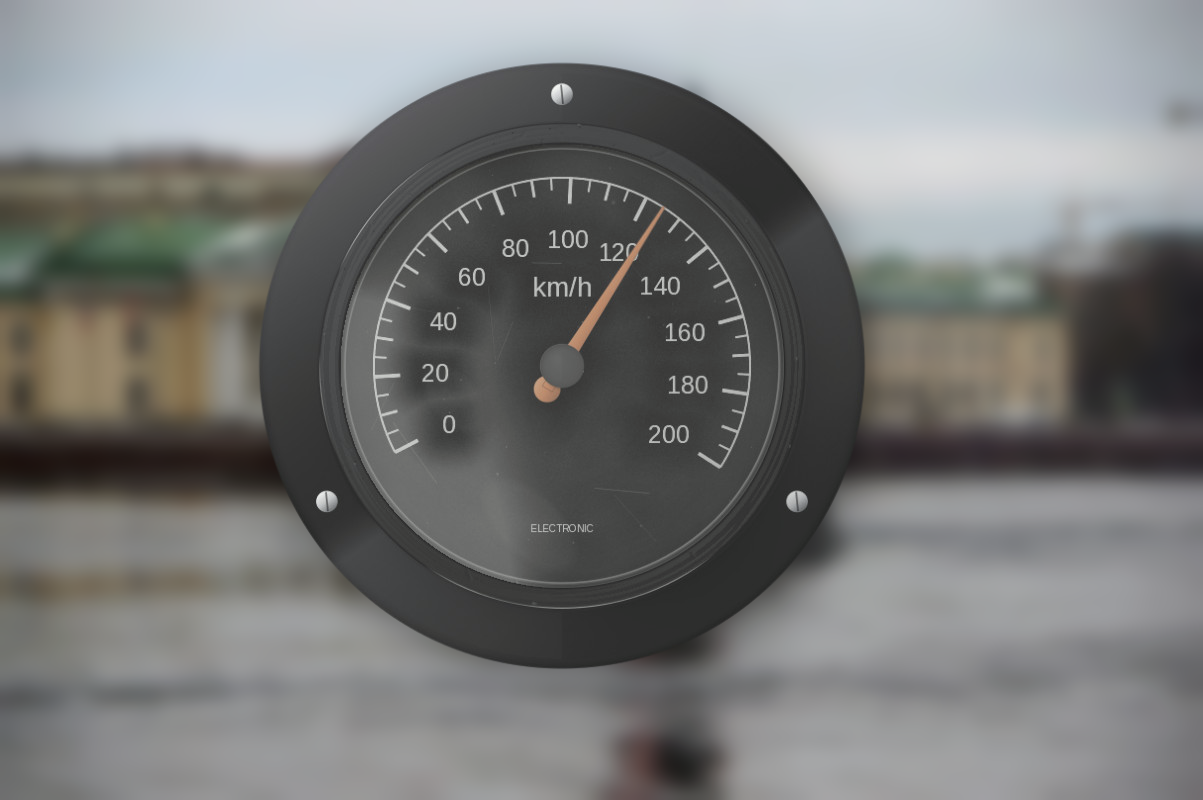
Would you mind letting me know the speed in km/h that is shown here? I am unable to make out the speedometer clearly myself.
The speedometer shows 125 km/h
